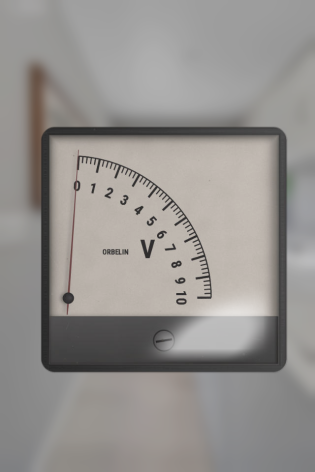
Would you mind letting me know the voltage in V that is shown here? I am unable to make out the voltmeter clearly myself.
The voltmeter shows 0 V
